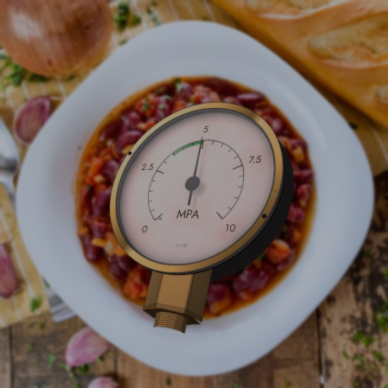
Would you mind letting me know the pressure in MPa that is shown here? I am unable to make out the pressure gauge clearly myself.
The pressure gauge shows 5 MPa
